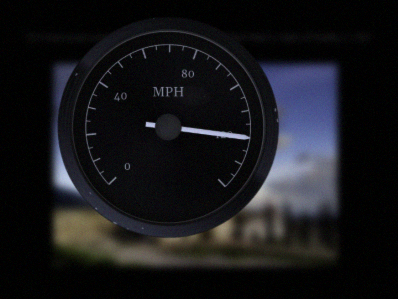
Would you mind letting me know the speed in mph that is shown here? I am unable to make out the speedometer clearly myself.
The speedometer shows 120 mph
